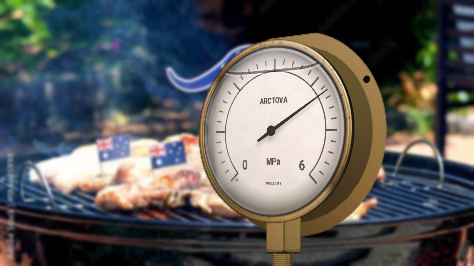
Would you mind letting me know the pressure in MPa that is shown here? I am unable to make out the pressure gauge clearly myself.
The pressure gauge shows 4.3 MPa
